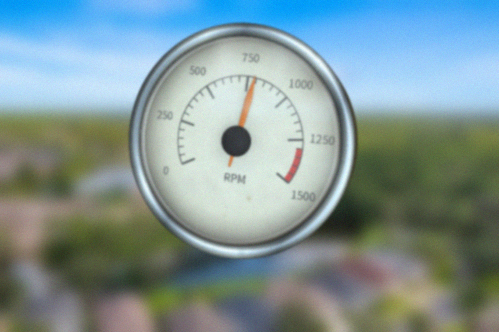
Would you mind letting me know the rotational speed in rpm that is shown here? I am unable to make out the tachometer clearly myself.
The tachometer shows 800 rpm
